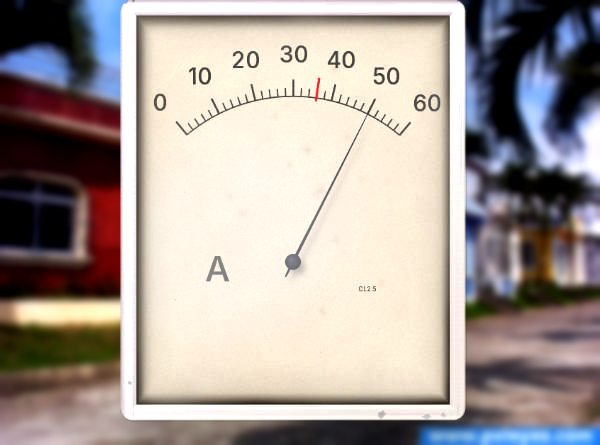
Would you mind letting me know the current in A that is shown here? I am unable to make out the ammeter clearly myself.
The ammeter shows 50 A
